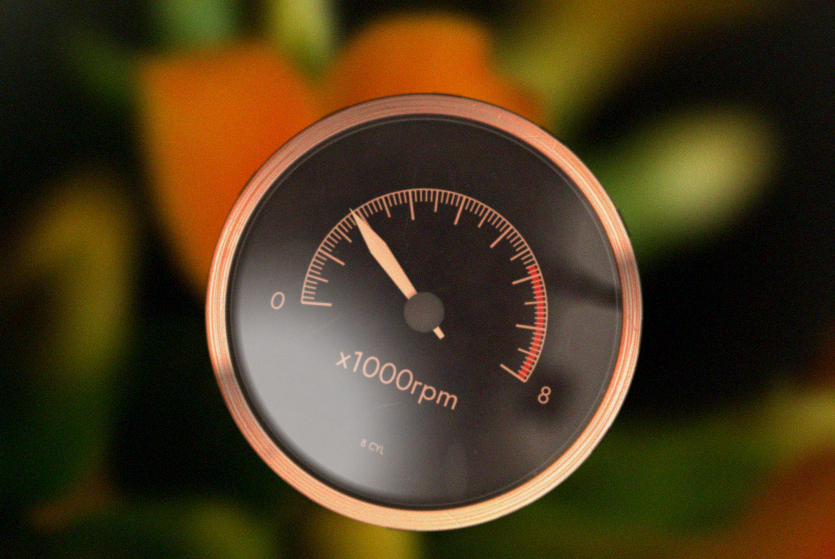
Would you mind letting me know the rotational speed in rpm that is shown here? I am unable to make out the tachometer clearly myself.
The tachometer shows 1900 rpm
